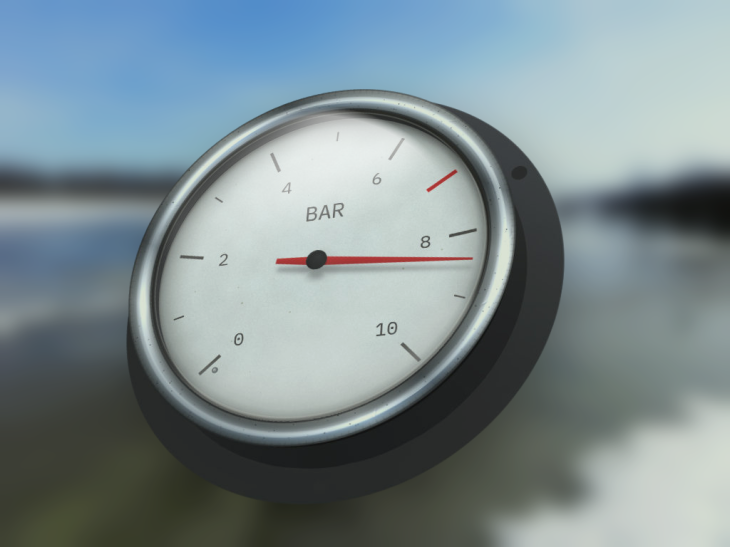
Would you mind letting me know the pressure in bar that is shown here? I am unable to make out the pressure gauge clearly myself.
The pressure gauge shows 8.5 bar
